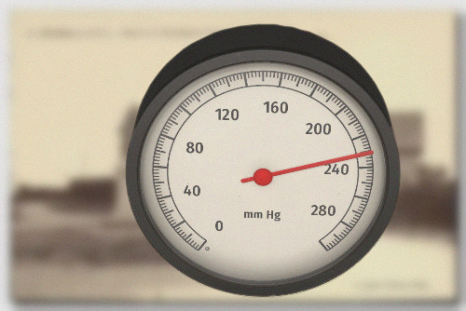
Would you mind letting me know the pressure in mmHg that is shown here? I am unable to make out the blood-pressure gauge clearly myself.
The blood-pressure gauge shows 230 mmHg
